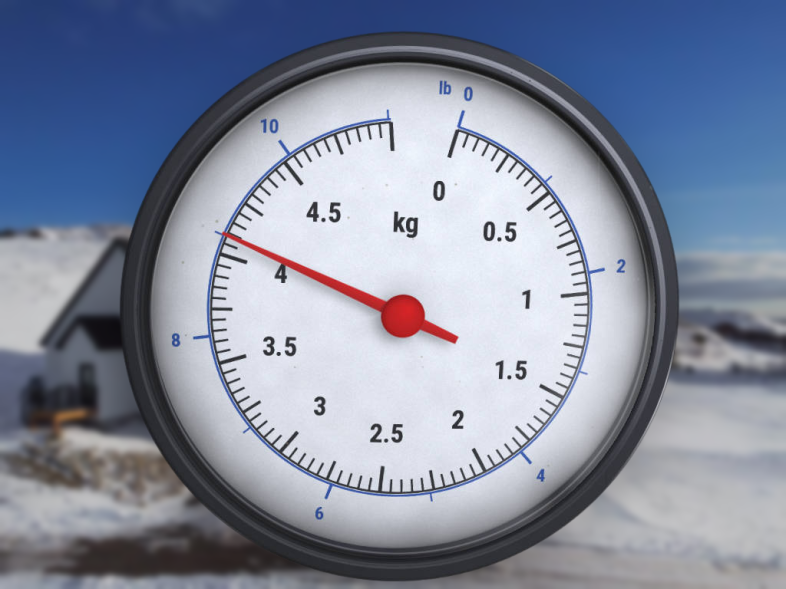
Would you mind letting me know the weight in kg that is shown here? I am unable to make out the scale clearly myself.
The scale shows 4.1 kg
